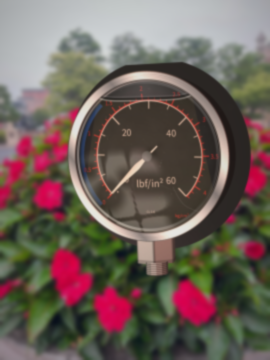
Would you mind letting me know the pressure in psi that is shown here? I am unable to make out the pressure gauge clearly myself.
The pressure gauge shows 0 psi
